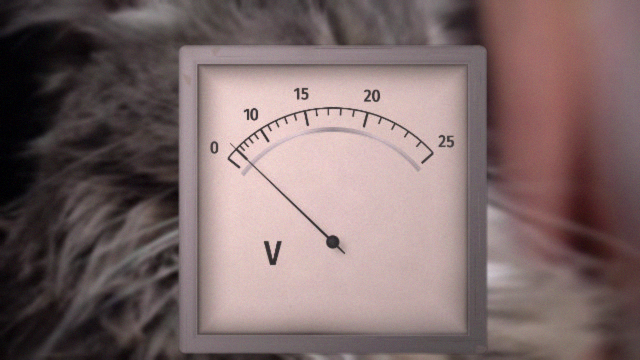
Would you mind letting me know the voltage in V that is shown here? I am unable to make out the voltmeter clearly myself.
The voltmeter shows 5 V
